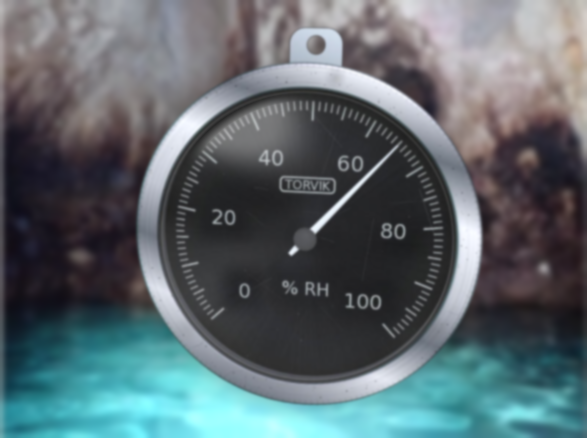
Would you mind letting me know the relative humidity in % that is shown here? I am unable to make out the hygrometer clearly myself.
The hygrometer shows 65 %
